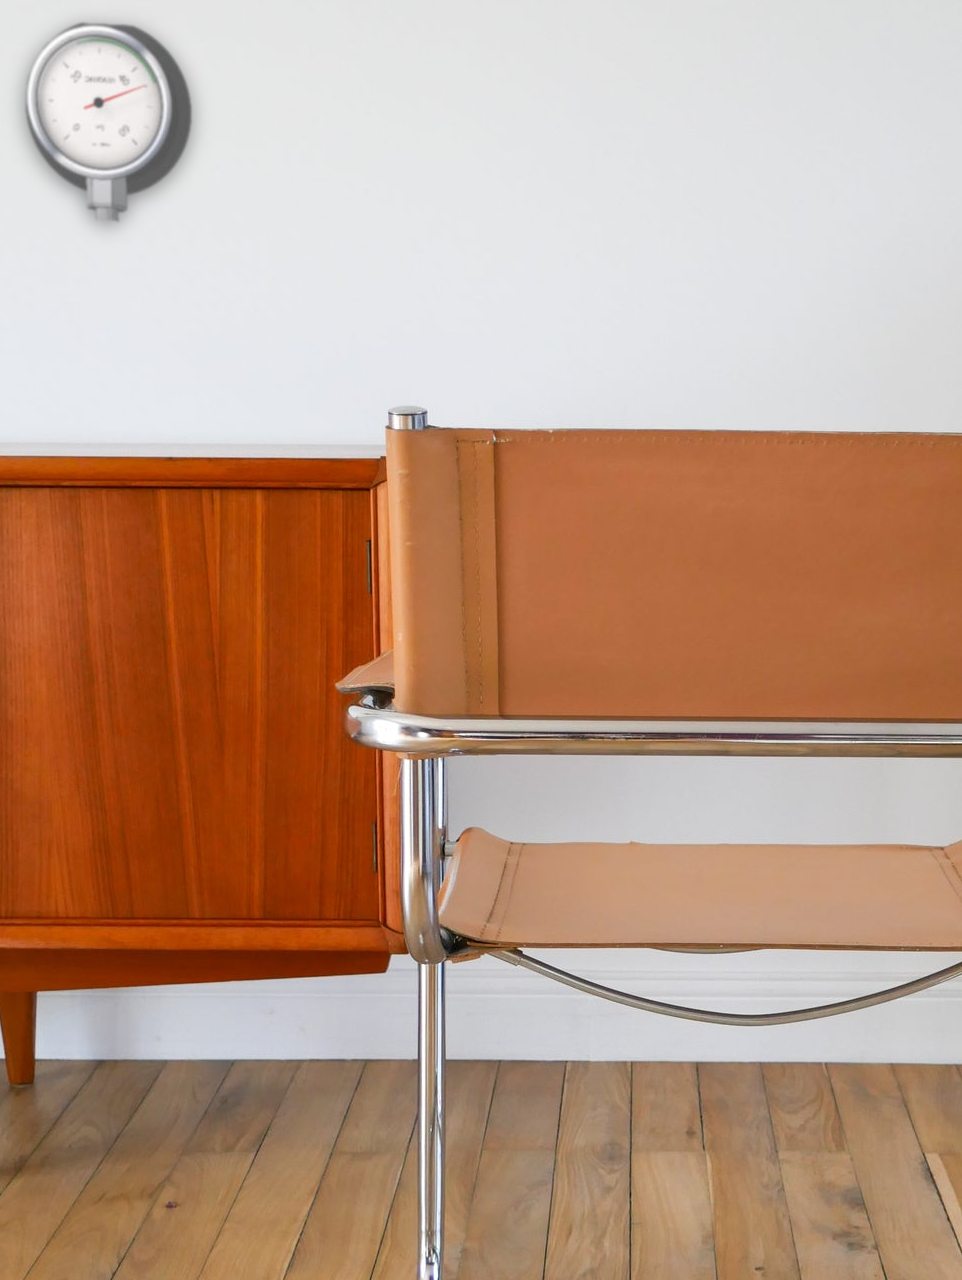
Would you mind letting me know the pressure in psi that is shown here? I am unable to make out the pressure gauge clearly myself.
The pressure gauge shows 45 psi
